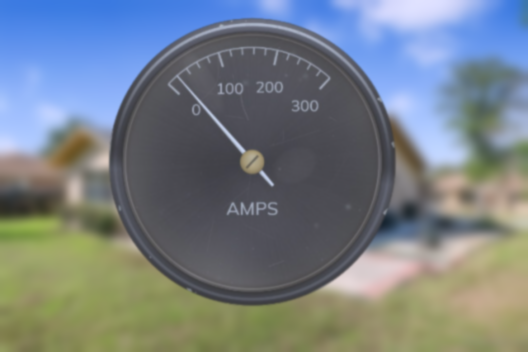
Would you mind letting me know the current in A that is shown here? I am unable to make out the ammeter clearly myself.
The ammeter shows 20 A
